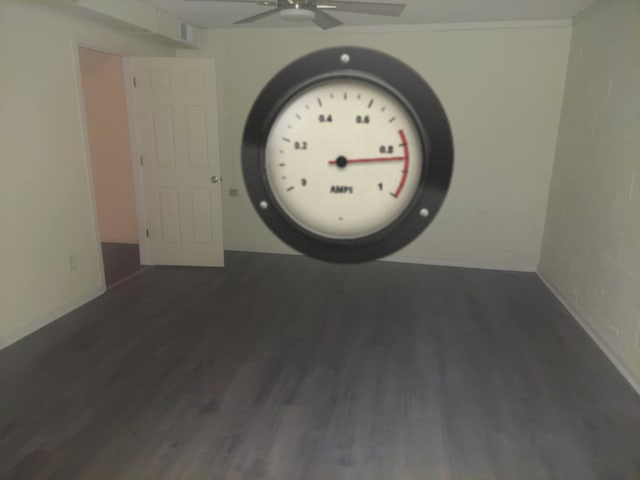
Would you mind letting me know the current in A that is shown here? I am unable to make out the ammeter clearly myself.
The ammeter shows 0.85 A
